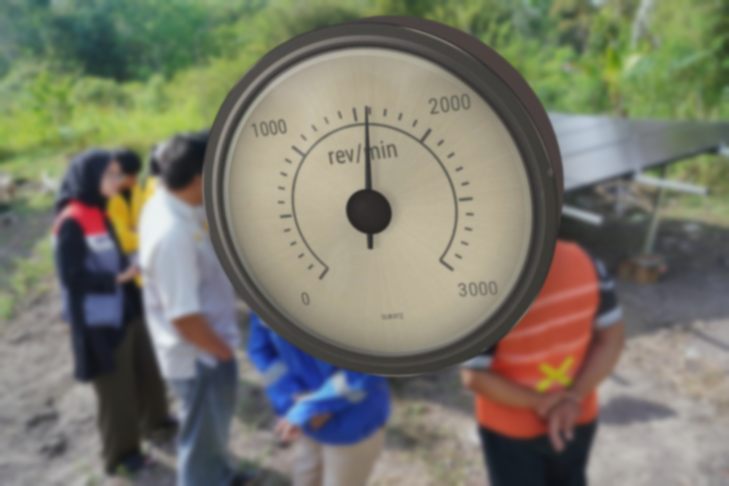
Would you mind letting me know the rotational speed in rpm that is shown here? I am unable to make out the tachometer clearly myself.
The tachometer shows 1600 rpm
